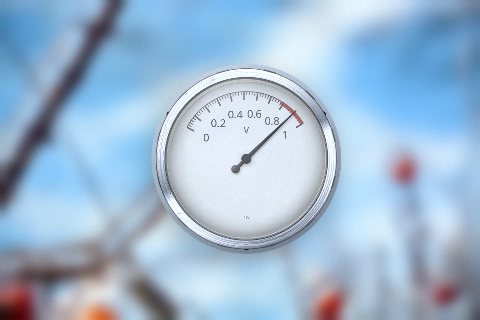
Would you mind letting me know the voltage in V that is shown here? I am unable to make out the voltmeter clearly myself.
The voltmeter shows 0.9 V
